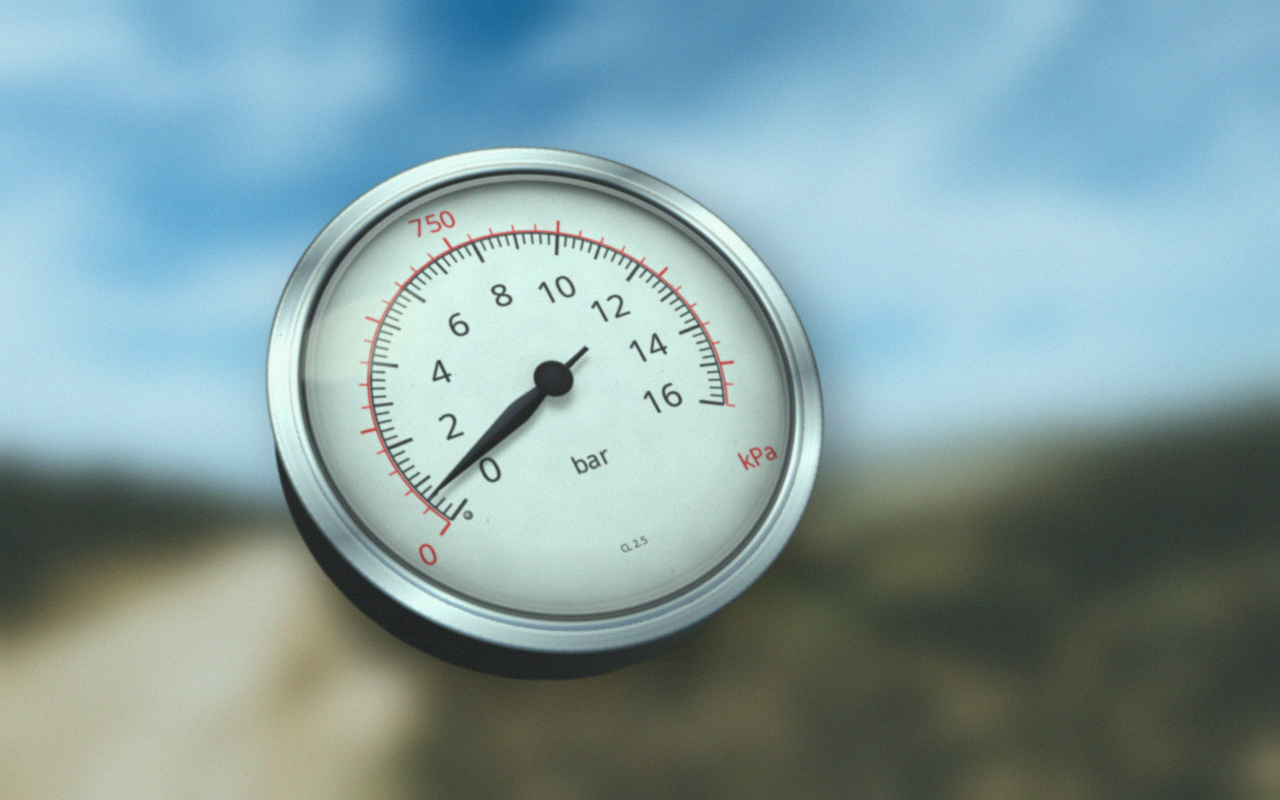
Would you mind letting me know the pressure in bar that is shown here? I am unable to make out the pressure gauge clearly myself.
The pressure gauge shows 0.6 bar
